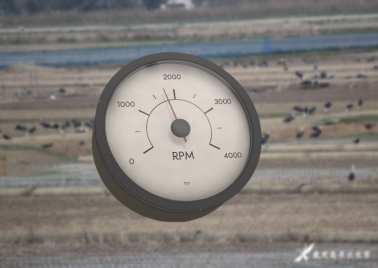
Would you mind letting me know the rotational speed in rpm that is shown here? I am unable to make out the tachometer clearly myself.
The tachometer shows 1750 rpm
